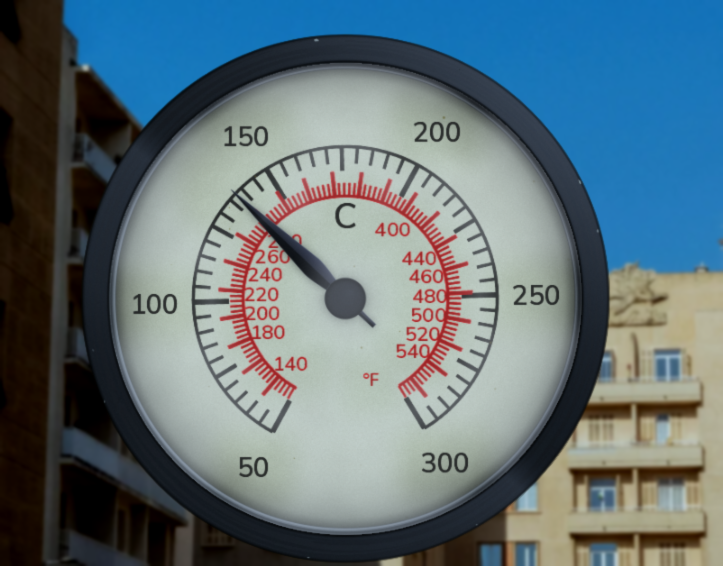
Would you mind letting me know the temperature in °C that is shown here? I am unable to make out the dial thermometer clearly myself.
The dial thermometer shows 137.5 °C
